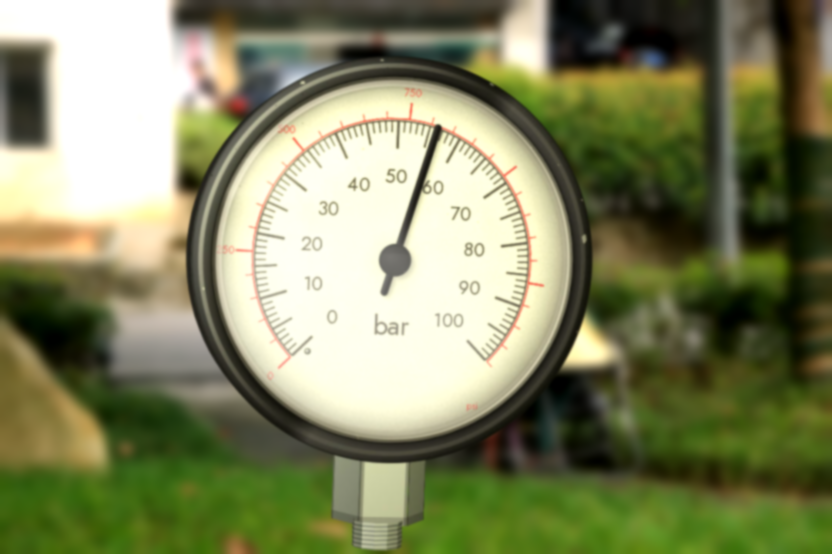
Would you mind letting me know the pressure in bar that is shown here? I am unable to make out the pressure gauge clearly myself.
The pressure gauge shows 56 bar
